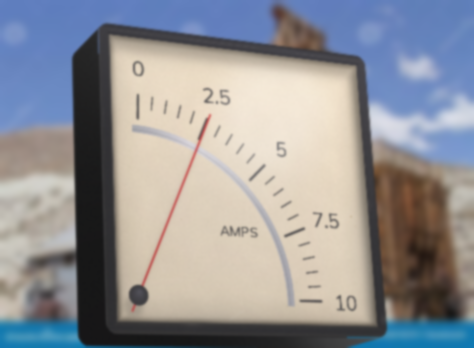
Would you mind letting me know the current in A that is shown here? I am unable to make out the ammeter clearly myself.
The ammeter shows 2.5 A
